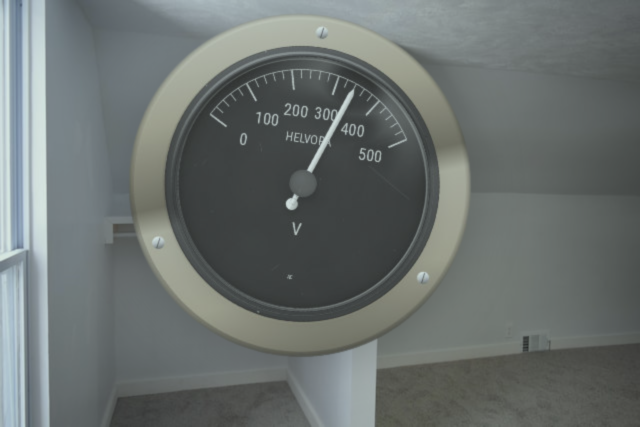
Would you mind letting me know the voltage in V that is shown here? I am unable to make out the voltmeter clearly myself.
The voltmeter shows 340 V
